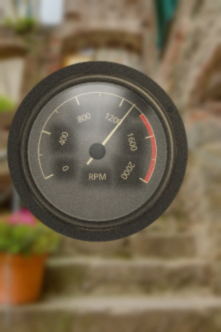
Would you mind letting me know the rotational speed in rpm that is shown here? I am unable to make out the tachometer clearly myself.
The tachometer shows 1300 rpm
